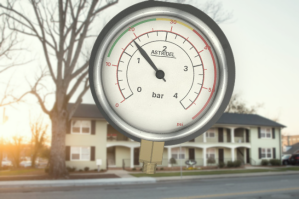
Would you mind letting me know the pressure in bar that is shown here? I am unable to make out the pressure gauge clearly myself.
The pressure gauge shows 1.3 bar
